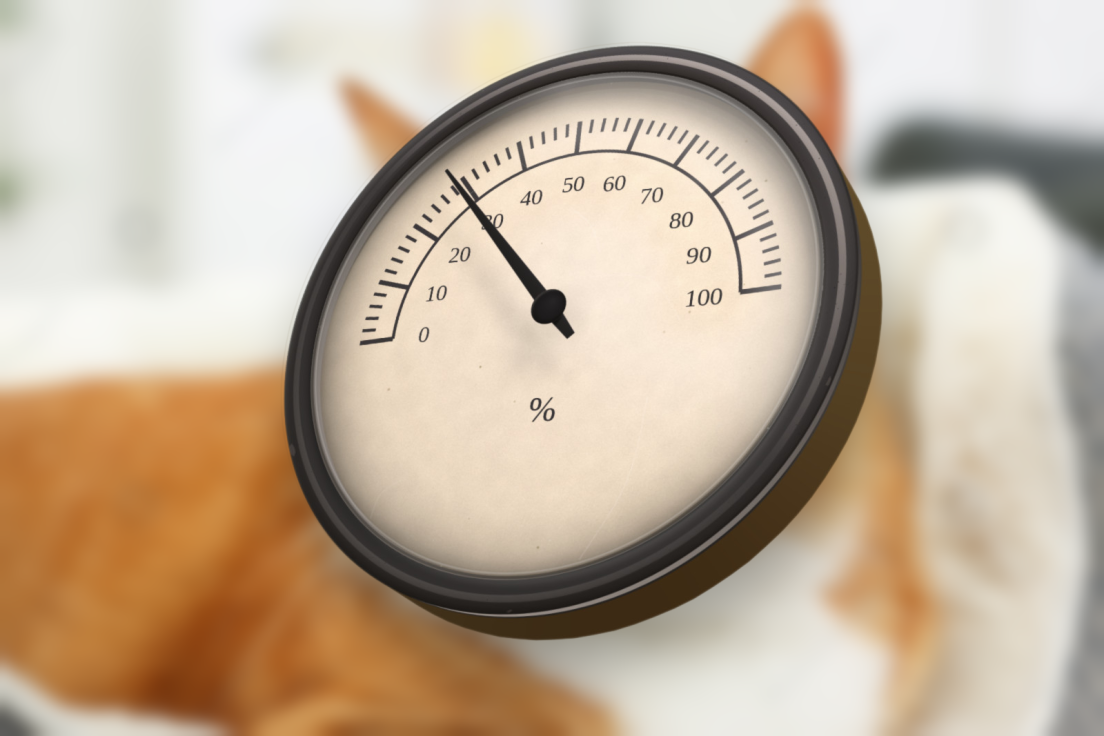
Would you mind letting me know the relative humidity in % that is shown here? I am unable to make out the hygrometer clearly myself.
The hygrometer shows 29 %
